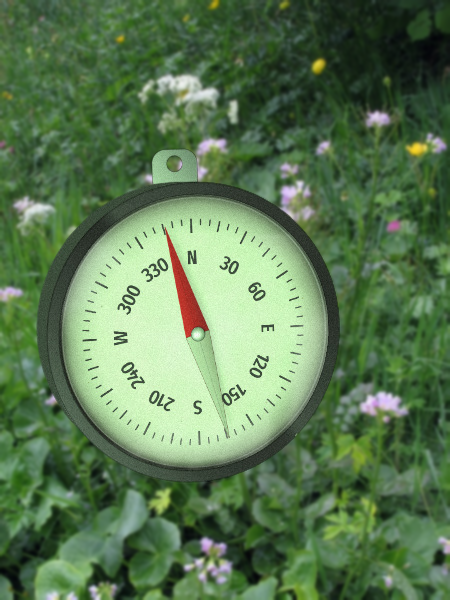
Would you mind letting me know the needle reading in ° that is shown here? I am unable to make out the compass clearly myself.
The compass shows 345 °
